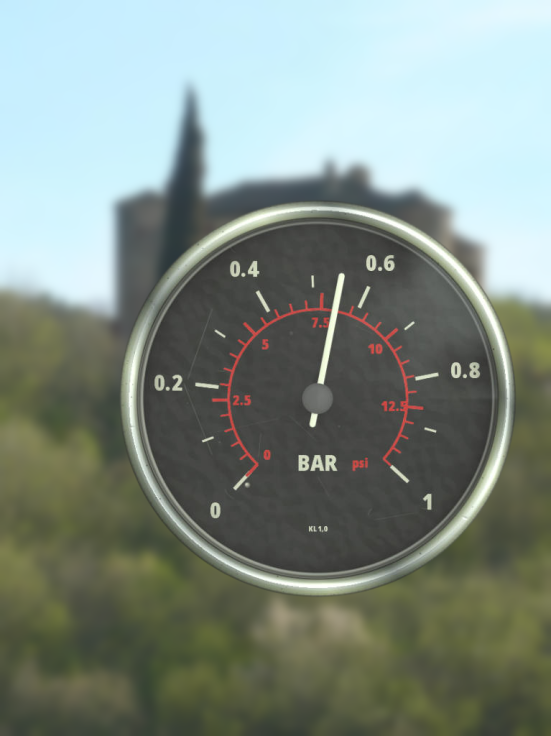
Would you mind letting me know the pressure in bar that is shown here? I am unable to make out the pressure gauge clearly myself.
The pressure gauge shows 0.55 bar
